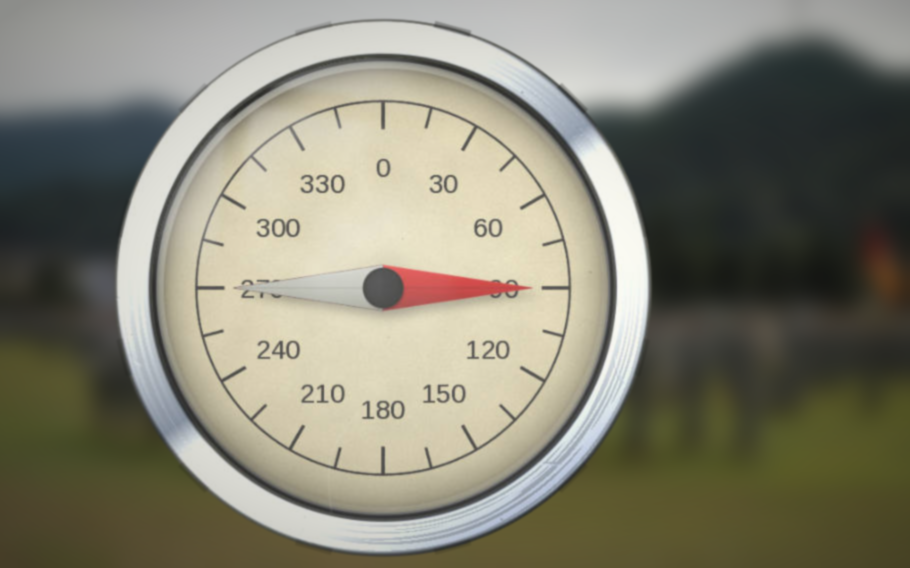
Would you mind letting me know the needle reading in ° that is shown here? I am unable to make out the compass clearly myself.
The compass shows 90 °
